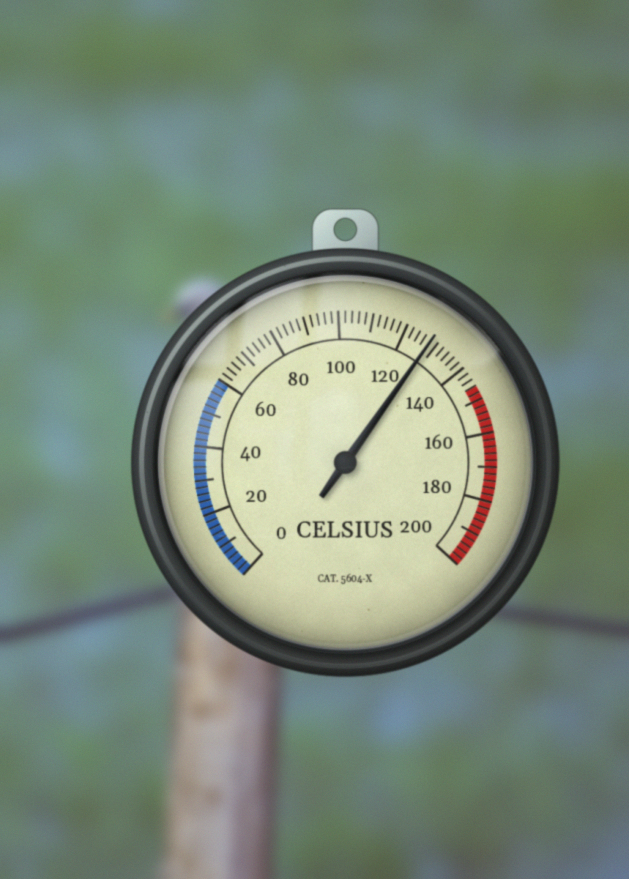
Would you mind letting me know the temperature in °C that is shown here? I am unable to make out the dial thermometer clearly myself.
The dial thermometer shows 128 °C
